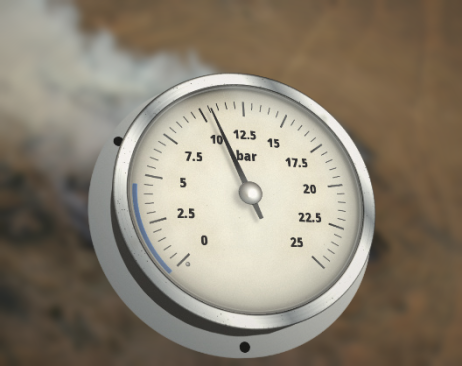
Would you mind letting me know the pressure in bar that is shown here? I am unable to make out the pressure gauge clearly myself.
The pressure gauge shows 10.5 bar
